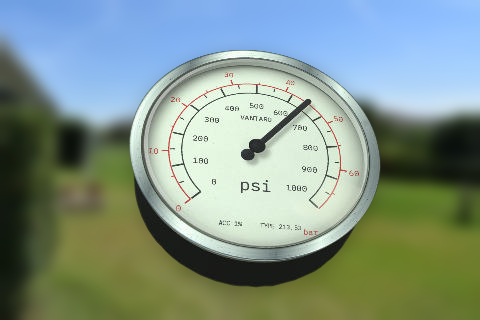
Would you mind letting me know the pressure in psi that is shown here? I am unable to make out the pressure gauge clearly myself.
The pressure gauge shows 650 psi
